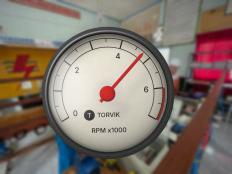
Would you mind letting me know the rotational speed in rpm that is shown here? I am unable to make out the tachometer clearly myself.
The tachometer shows 4750 rpm
